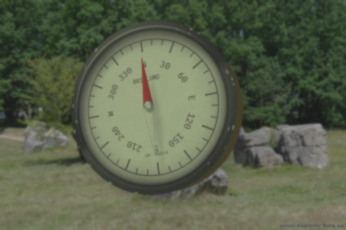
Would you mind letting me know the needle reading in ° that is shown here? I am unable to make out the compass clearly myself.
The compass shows 0 °
